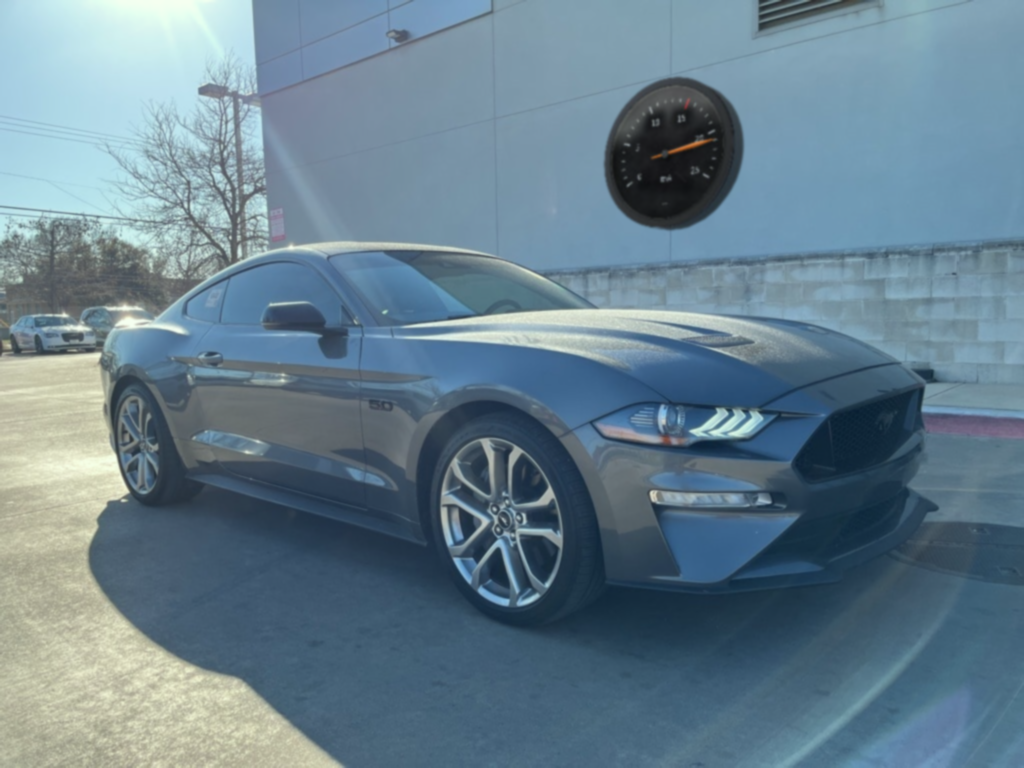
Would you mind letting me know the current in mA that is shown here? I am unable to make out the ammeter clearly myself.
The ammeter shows 21 mA
